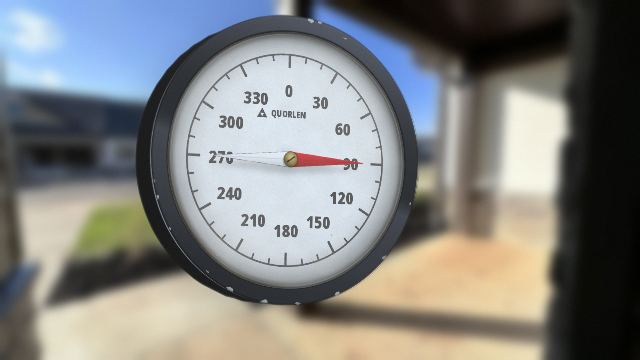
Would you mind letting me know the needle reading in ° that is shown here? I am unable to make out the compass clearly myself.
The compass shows 90 °
